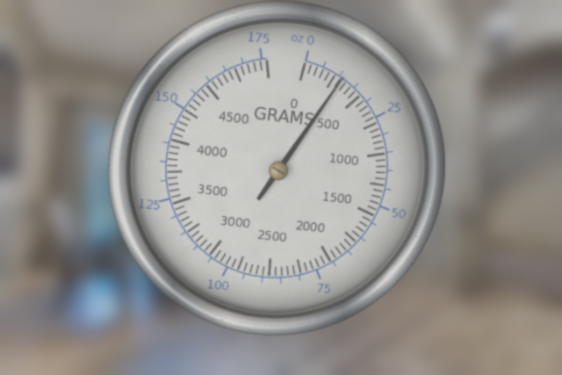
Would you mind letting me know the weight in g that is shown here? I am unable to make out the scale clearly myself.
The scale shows 300 g
